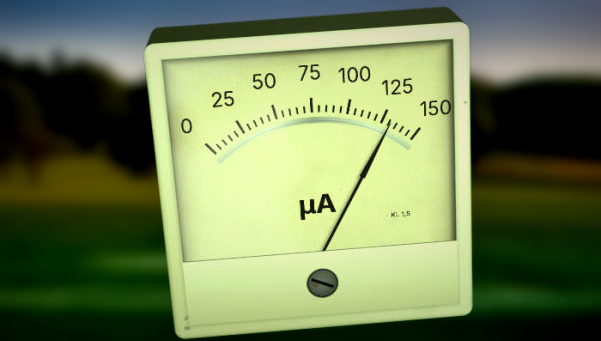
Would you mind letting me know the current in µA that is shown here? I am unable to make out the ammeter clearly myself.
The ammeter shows 130 µA
